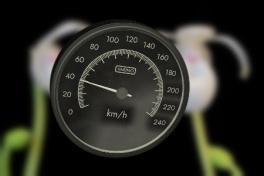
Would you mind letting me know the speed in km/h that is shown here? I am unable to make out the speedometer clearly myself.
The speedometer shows 40 km/h
